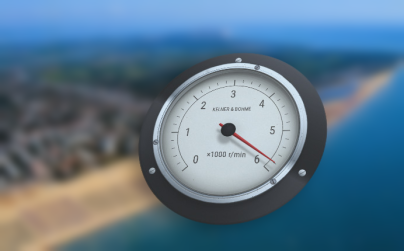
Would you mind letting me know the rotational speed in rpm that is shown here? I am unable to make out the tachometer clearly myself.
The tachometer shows 5800 rpm
